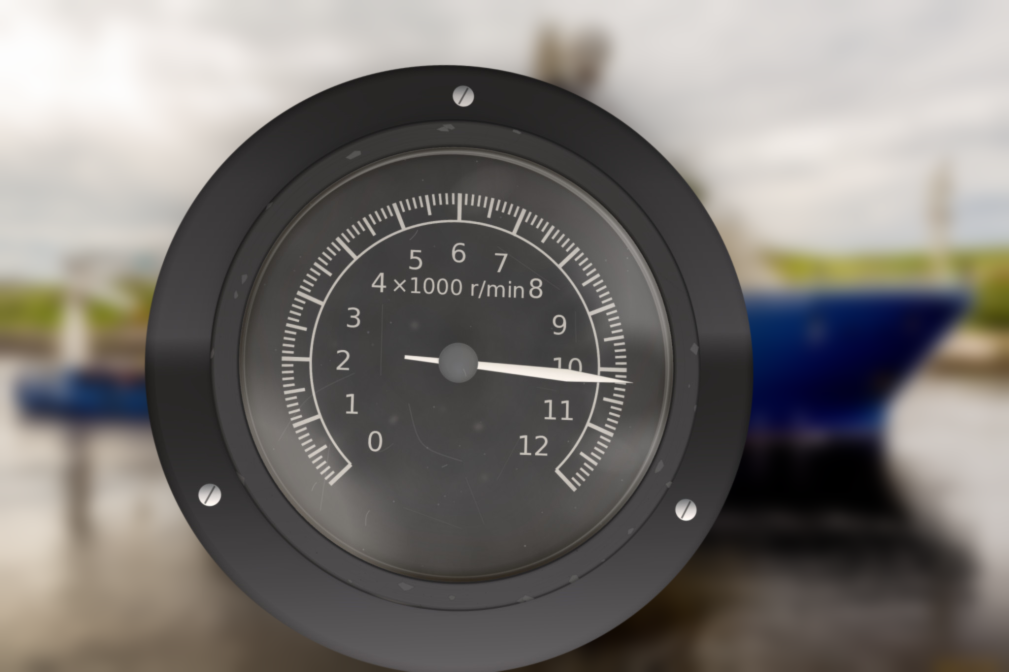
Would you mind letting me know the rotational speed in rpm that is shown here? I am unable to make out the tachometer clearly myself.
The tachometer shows 10200 rpm
